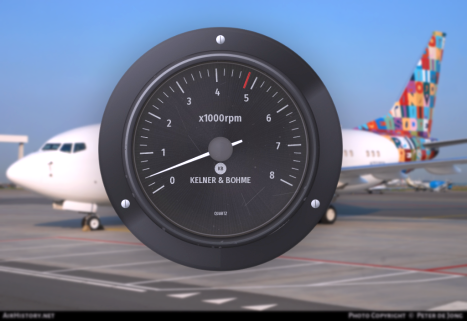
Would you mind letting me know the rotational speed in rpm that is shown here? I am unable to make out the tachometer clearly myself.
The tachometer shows 400 rpm
